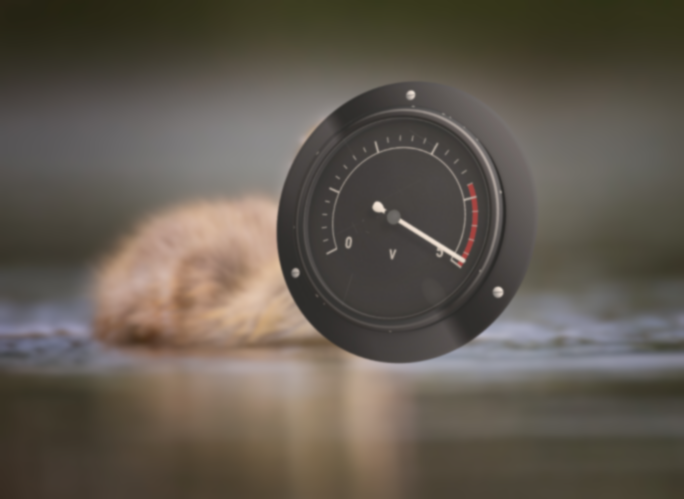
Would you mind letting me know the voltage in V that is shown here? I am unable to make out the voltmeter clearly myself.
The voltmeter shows 4.9 V
